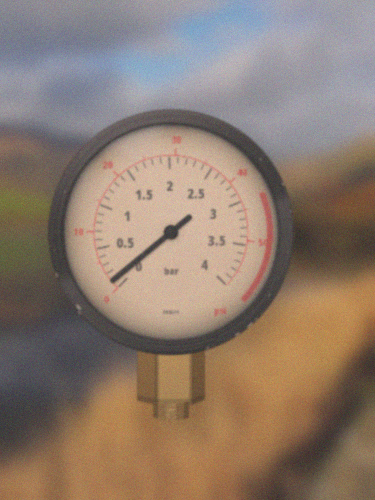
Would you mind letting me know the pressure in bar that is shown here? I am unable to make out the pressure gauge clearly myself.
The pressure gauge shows 0.1 bar
